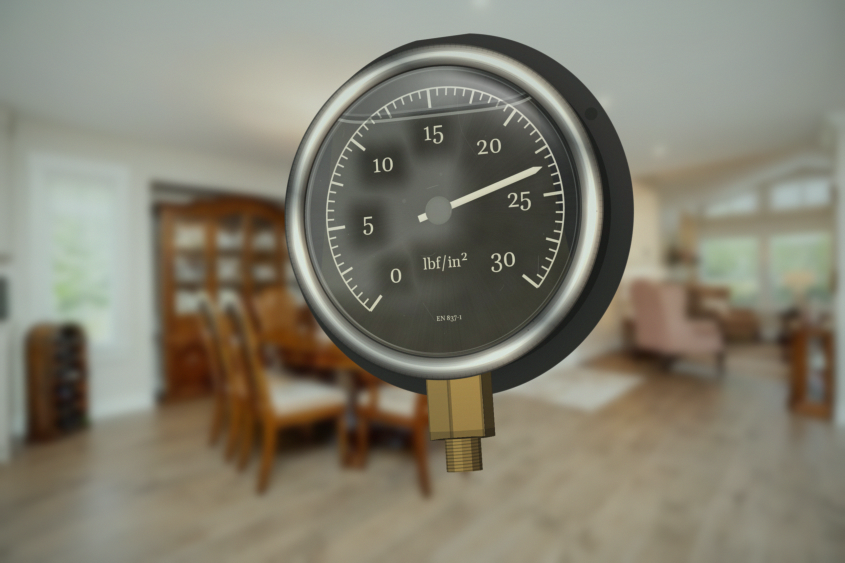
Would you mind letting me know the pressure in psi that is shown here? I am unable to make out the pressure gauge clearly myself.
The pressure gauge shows 23.5 psi
